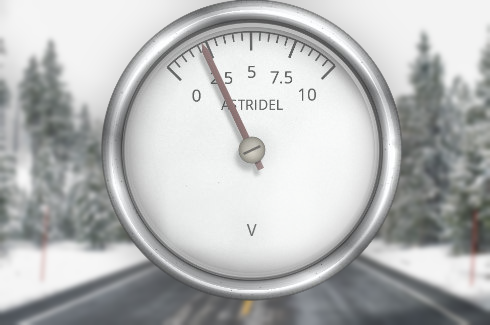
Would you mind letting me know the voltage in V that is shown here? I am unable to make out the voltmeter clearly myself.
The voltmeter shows 2.25 V
